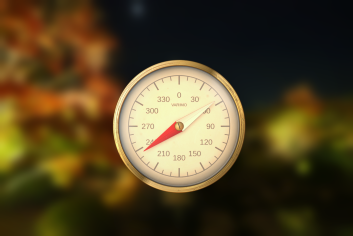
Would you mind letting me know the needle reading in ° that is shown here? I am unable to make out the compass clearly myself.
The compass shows 235 °
